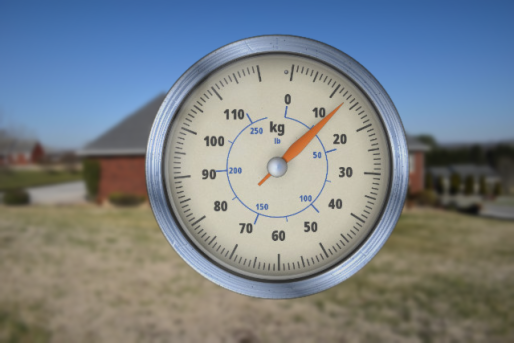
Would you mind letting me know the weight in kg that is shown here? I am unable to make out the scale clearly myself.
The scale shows 13 kg
